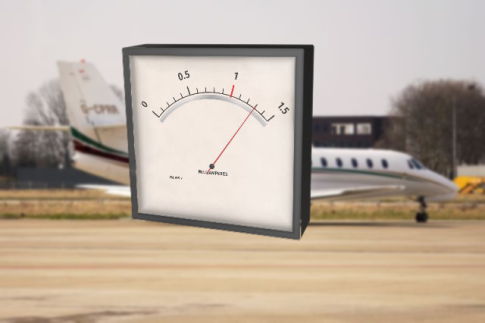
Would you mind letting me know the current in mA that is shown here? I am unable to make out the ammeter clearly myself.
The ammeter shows 1.3 mA
